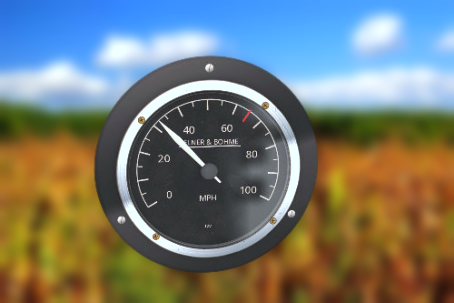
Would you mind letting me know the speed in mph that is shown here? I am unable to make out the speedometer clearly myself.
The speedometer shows 32.5 mph
